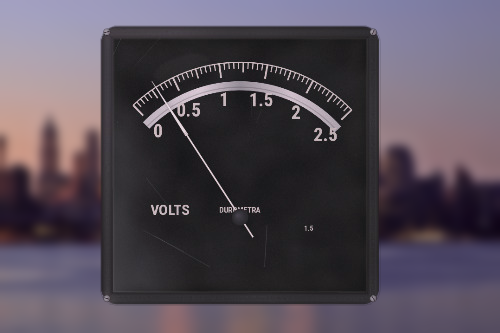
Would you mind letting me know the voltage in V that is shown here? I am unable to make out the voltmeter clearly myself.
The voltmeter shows 0.3 V
